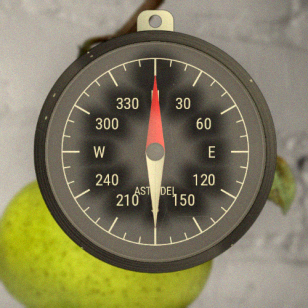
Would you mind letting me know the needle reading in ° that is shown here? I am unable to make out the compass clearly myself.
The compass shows 0 °
